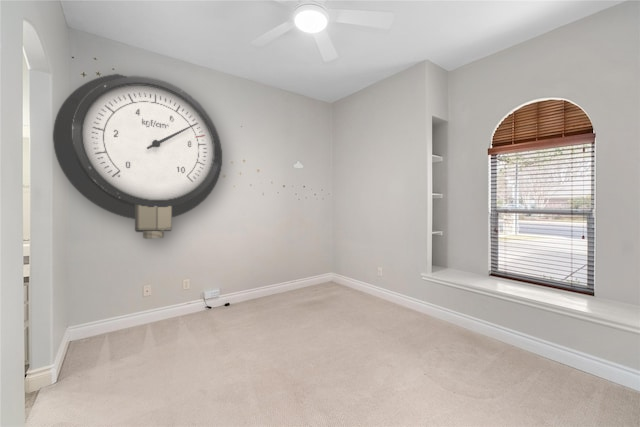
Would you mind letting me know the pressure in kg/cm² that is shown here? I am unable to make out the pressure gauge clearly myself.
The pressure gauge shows 7 kg/cm²
